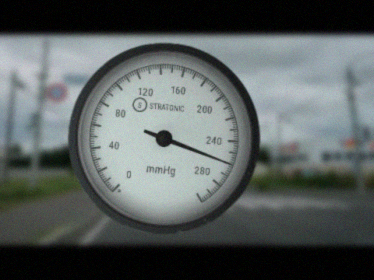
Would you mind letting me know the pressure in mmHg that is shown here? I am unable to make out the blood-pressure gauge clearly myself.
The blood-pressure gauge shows 260 mmHg
